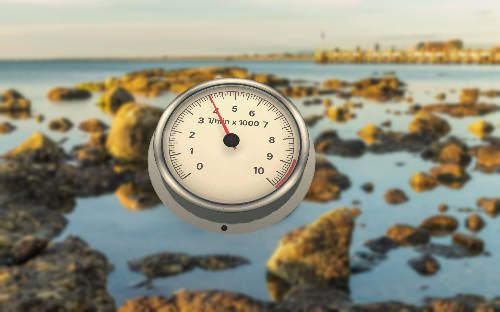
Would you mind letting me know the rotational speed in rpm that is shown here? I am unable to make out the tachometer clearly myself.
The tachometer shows 4000 rpm
